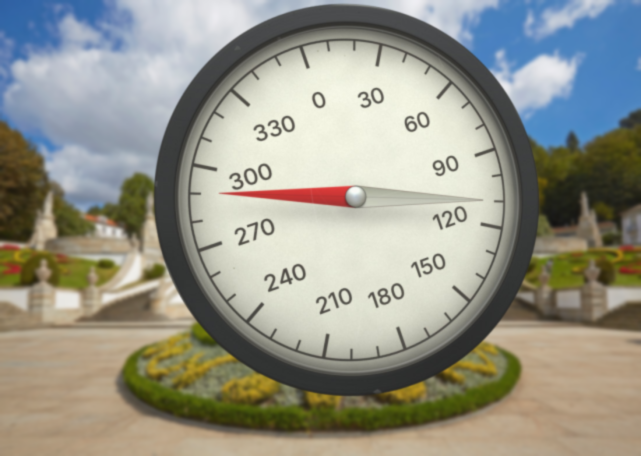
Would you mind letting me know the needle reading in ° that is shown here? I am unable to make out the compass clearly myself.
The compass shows 290 °
